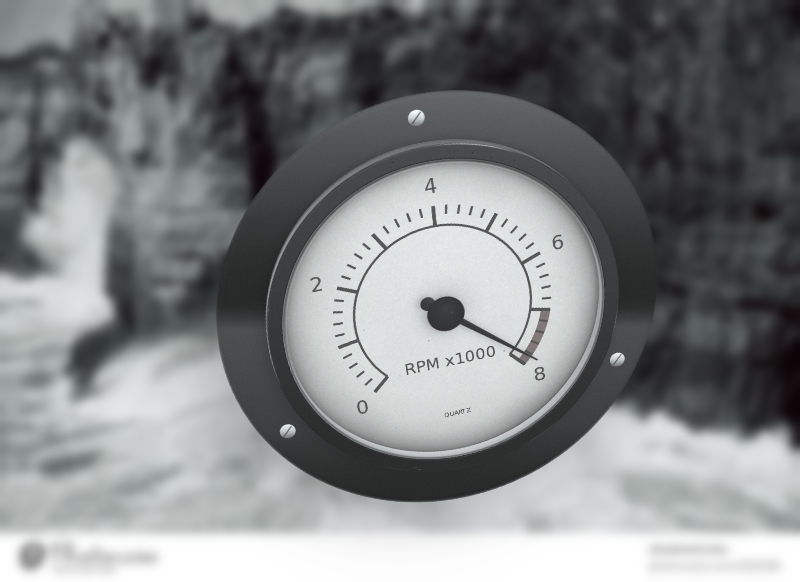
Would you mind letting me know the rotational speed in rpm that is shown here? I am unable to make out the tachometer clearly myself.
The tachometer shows 7800 rpm
